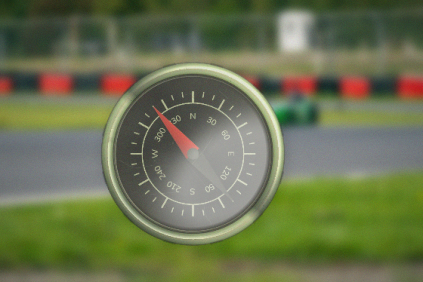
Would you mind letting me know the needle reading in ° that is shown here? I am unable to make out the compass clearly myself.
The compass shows 320 °
